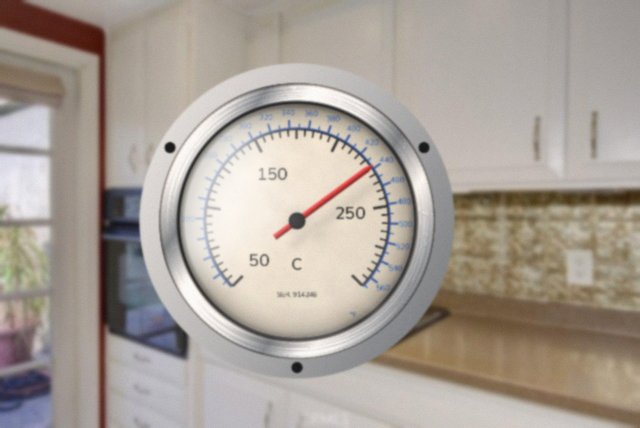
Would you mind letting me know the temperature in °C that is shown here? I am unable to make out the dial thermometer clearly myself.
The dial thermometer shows 225 °C
